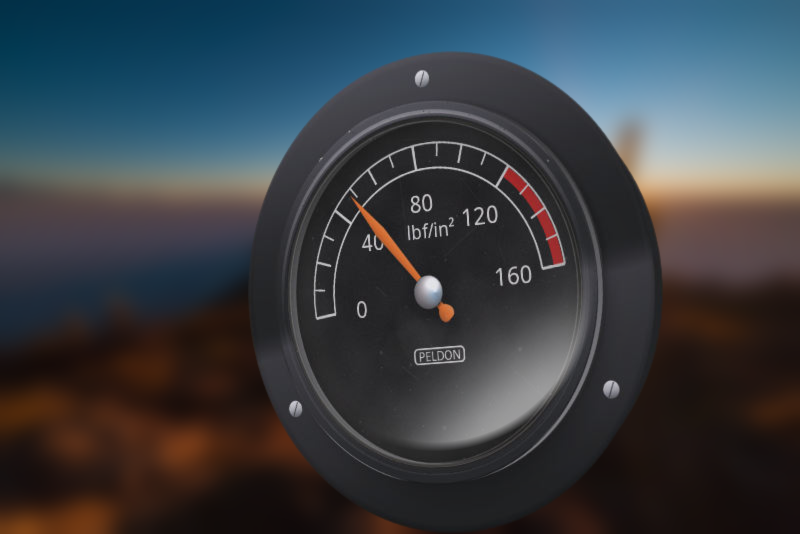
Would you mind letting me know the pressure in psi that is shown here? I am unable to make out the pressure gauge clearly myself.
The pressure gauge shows 50 psi
